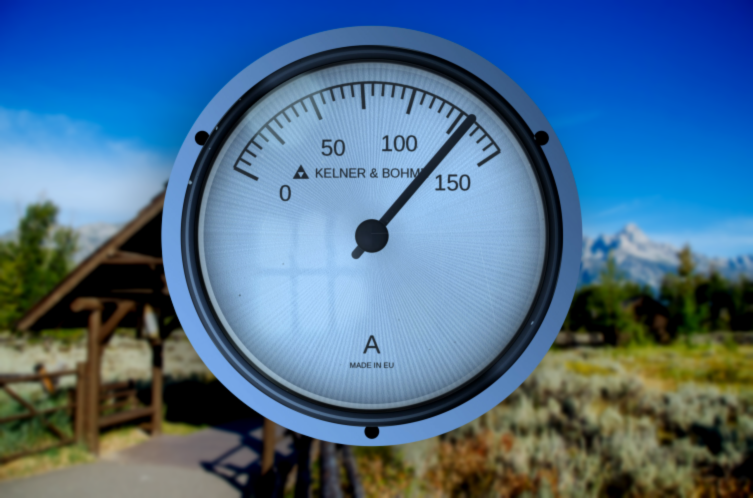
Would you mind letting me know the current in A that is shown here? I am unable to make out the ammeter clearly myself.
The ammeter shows 130 A
